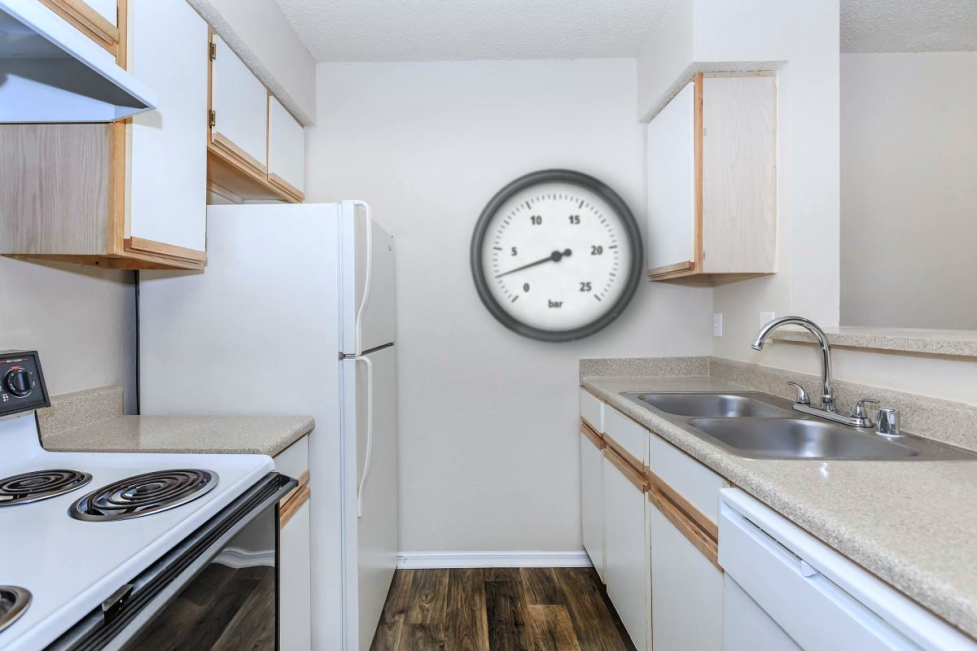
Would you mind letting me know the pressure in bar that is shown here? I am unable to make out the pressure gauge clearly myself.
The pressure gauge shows 2.5 bar
